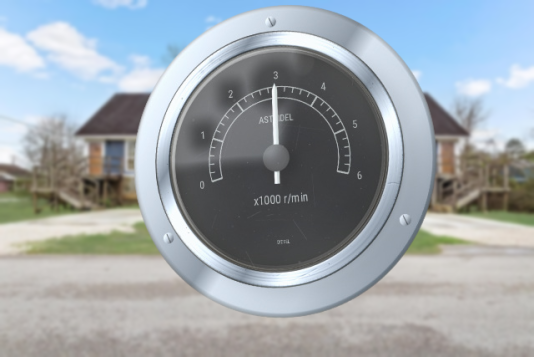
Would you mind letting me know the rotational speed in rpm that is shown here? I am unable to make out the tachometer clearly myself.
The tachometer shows 3000 rpm
